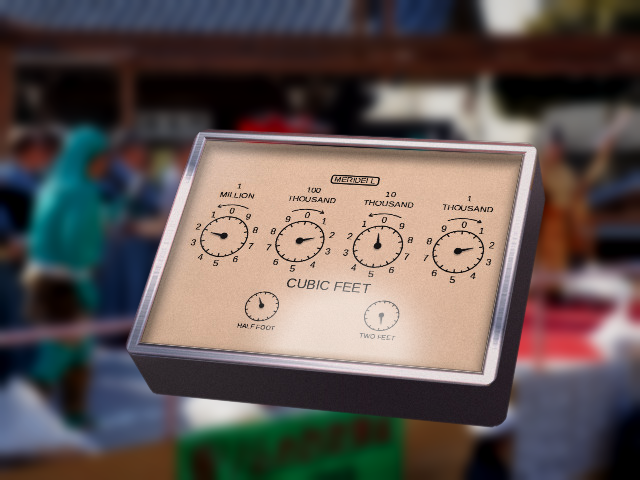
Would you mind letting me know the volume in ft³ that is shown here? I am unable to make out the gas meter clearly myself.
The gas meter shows 220200 ft³
